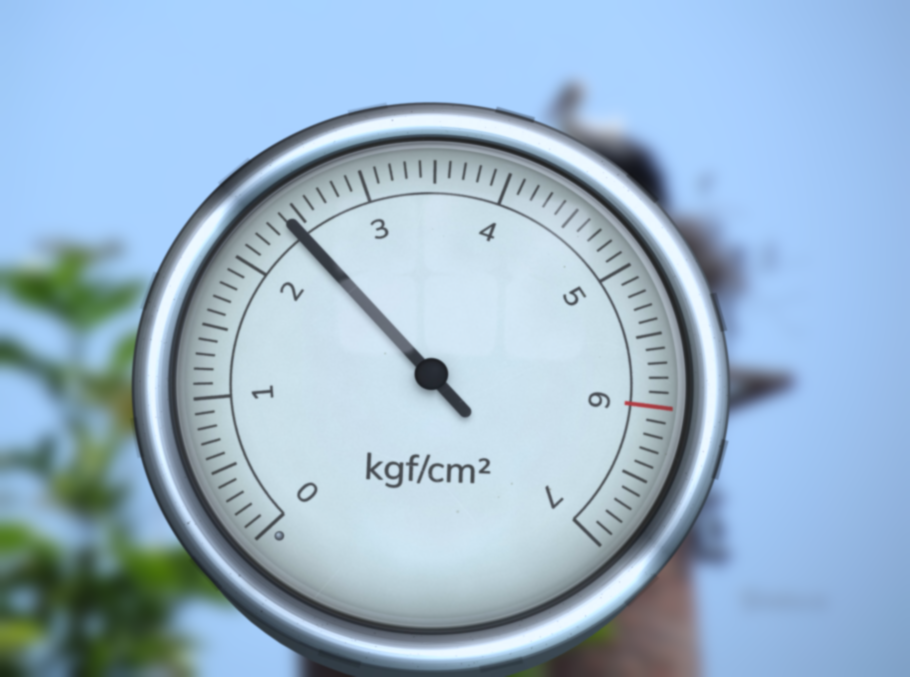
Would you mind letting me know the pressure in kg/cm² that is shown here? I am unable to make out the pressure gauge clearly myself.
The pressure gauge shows 2.4 kg/cm²
